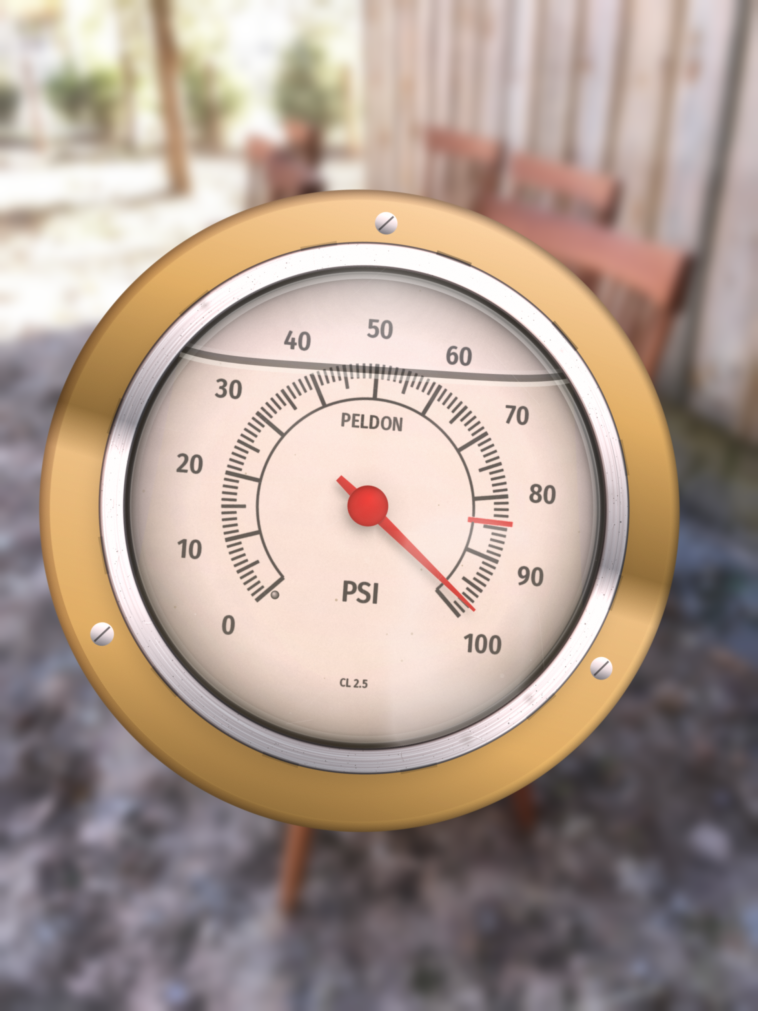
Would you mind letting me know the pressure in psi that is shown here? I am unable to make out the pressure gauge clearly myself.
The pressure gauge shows 98 psi
